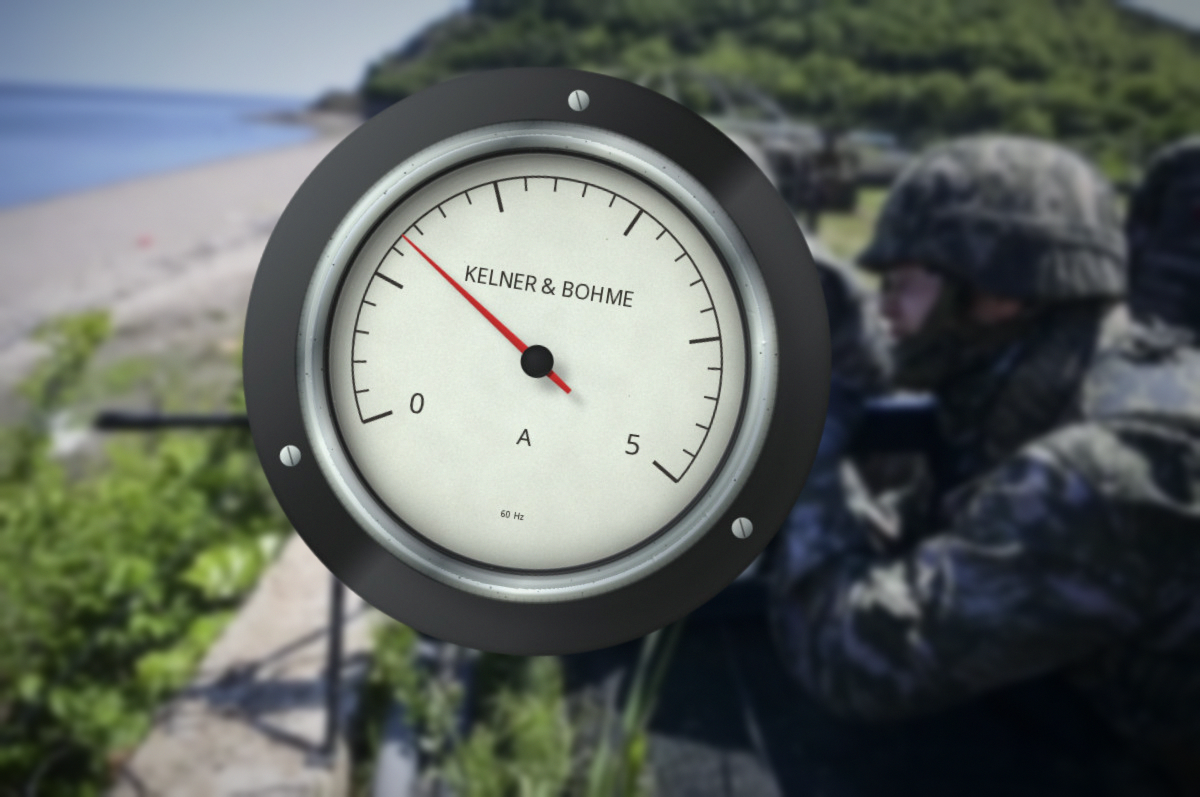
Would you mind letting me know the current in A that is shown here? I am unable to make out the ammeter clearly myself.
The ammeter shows 1.3 A
